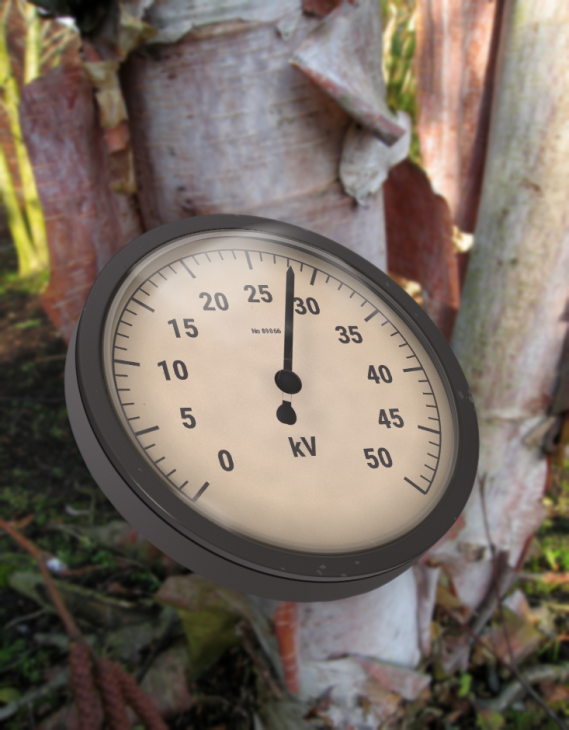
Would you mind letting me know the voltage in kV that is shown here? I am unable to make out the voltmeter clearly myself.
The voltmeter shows 28 kV
